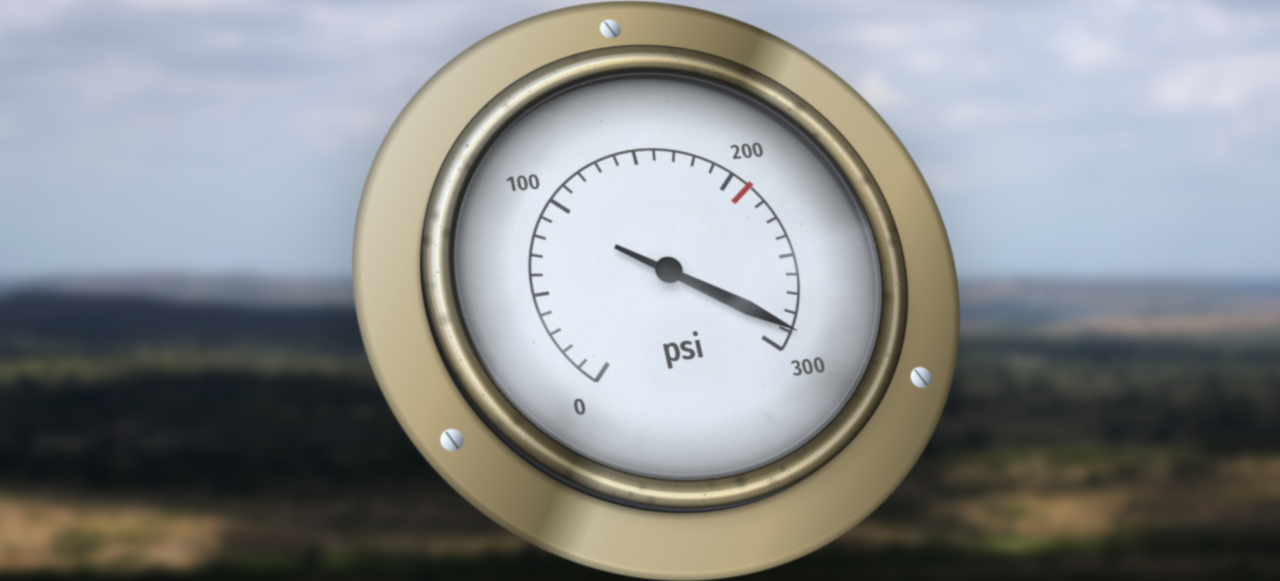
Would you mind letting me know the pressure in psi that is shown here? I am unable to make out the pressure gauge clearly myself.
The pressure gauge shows 290 psi
